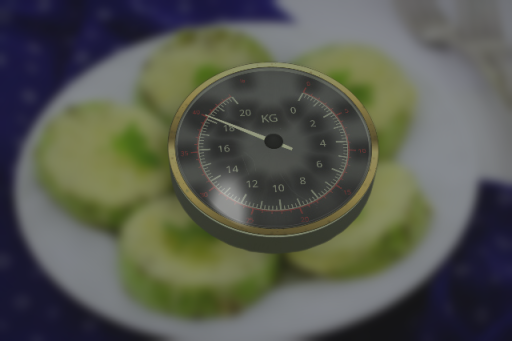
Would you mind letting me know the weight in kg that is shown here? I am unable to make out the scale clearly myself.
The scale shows 18 kg
